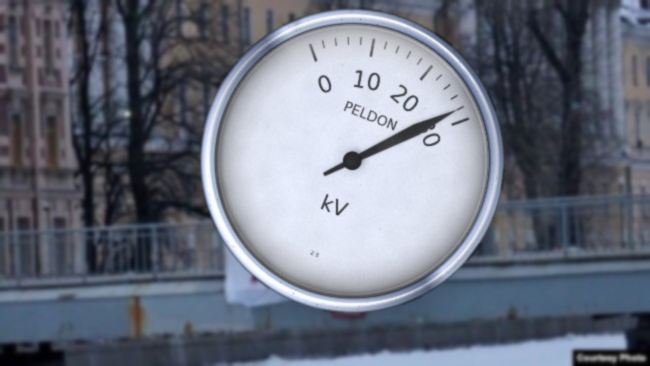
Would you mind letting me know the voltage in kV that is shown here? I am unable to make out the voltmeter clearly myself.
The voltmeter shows 28 kV
